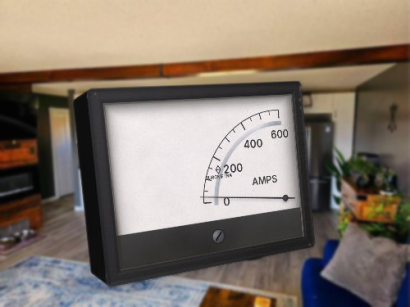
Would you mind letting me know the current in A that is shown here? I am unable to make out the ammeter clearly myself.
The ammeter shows 25 A
